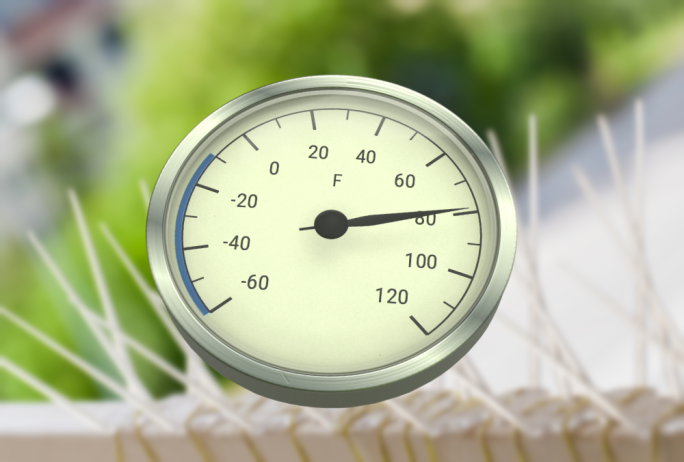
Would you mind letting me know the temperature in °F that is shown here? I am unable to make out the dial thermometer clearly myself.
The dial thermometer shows 80 °F
